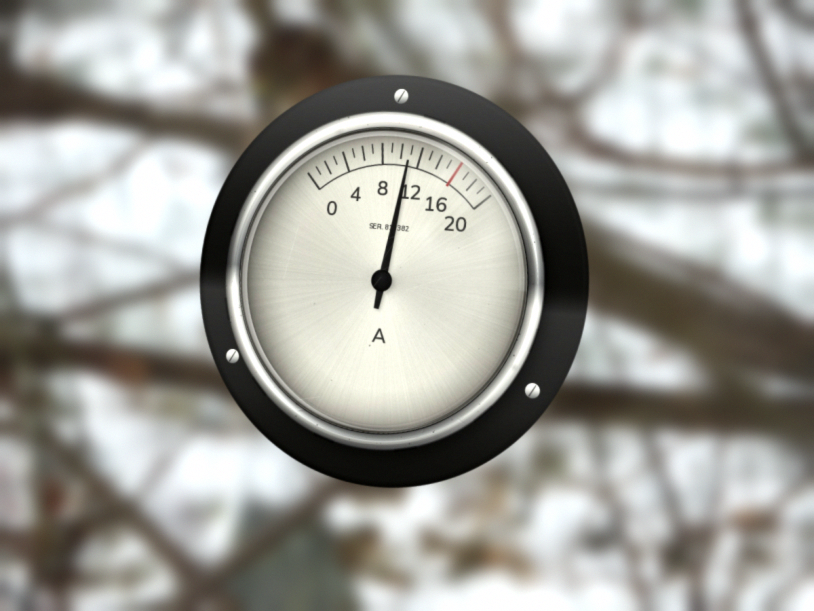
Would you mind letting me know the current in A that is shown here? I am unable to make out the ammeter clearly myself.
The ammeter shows 11 A
